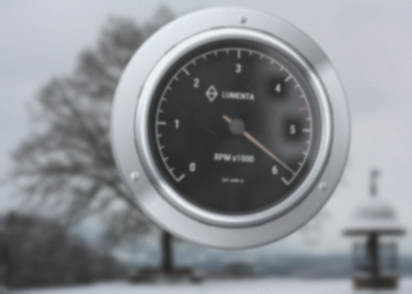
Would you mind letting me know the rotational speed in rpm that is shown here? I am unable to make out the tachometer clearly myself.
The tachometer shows 5800 rpm
